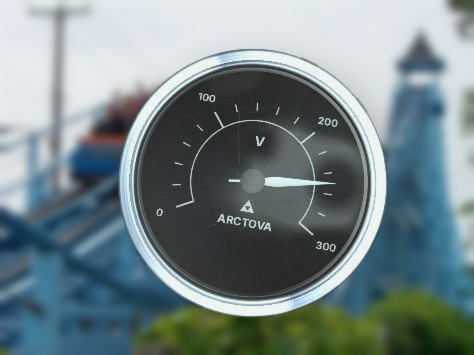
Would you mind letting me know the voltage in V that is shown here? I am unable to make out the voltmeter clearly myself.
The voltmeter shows 250 V
